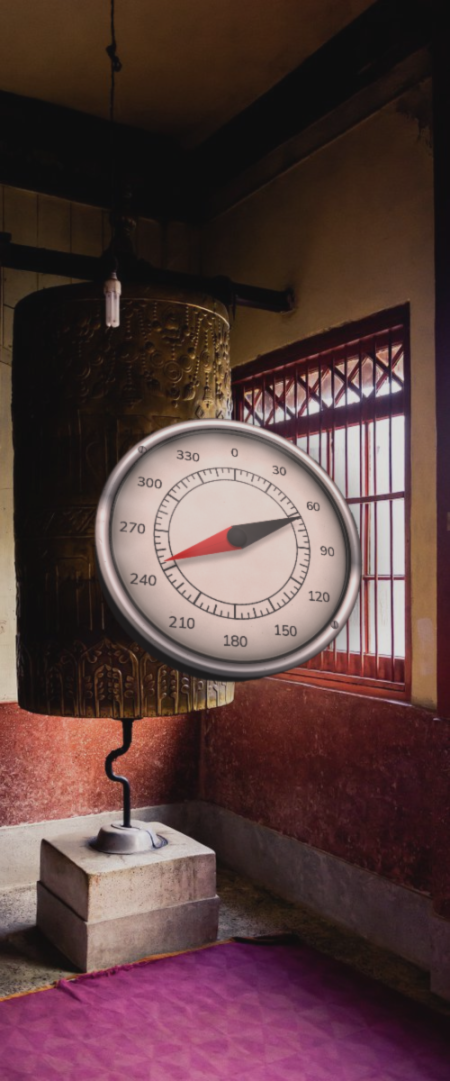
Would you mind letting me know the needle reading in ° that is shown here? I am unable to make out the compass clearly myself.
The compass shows 245 °
